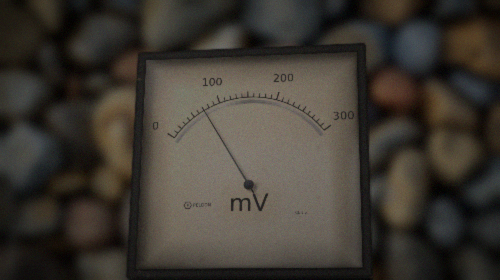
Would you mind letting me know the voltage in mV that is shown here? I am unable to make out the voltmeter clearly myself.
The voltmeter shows 70 mV
